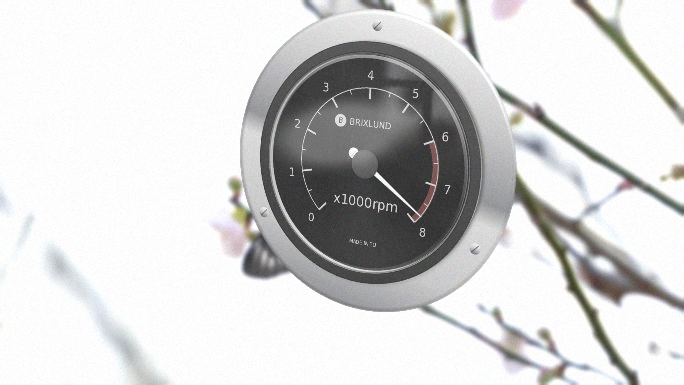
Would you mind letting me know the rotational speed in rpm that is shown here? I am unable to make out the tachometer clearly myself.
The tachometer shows 7750 rpm
